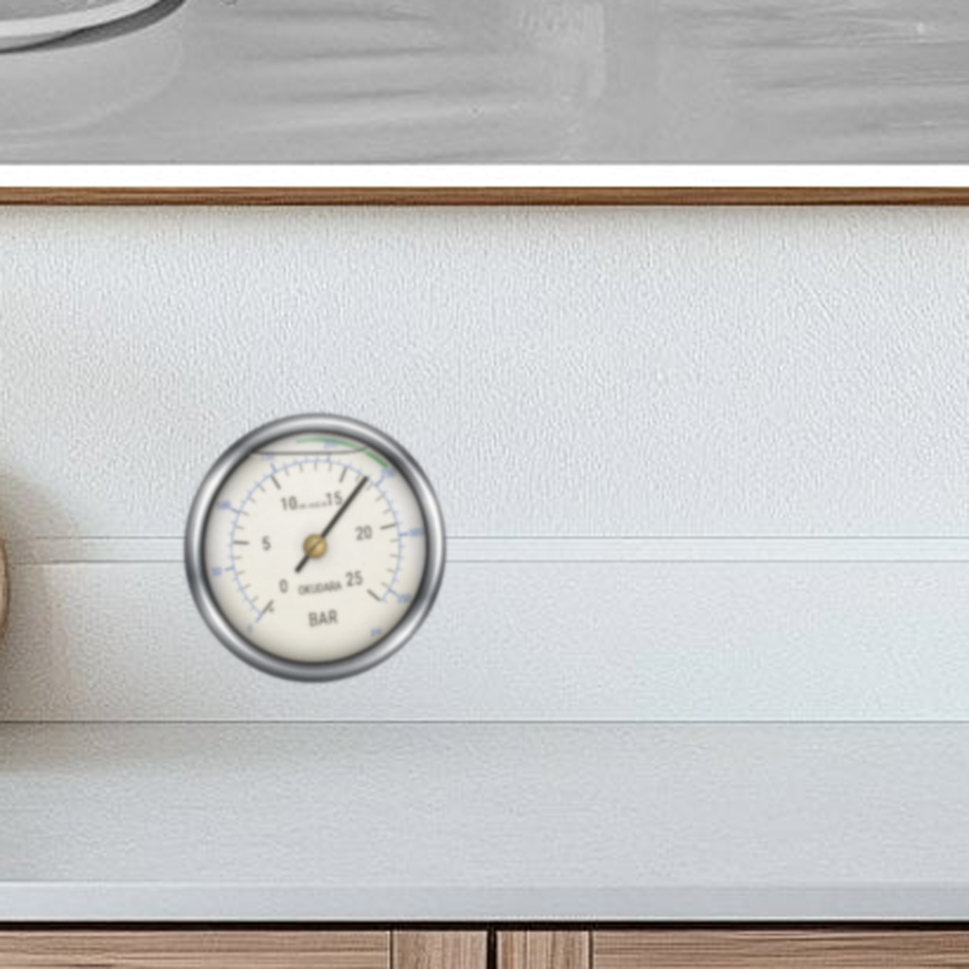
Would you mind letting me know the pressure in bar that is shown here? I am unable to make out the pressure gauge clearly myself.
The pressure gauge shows 16.5 bar
